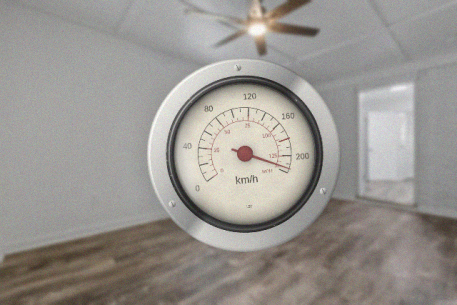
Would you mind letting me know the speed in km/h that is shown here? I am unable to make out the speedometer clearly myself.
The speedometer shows 215 km/h
